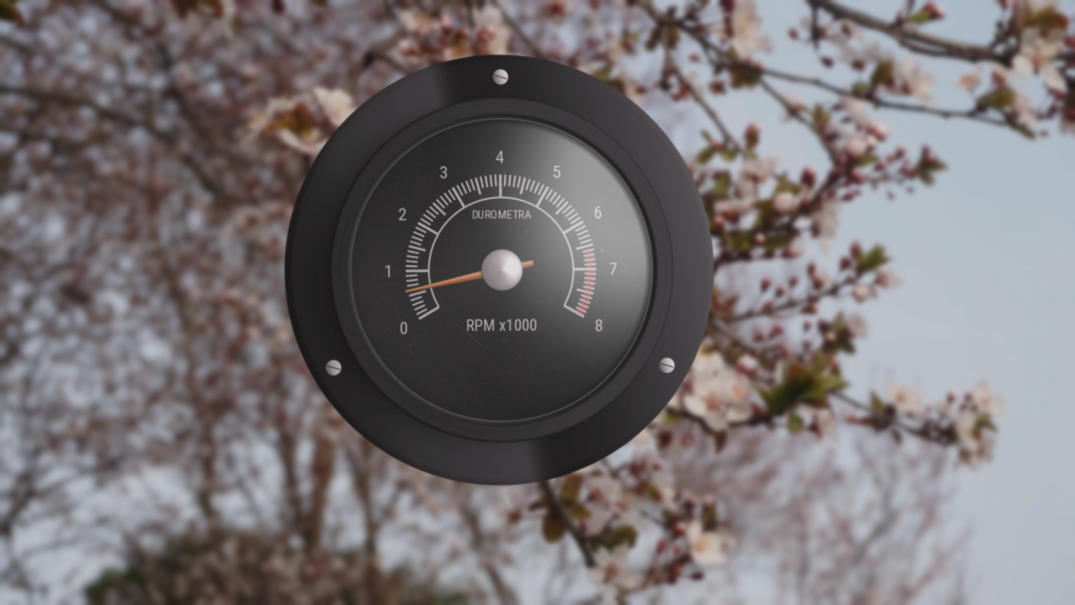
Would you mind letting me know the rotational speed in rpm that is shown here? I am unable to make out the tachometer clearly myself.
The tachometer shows 600 rpm
